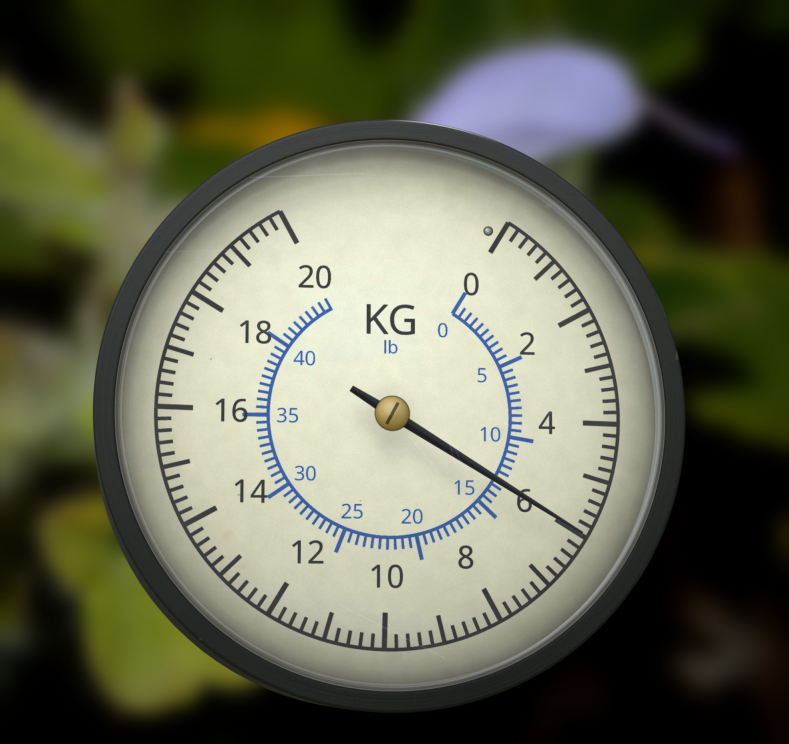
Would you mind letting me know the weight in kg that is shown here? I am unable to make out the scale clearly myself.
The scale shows 6 kg
